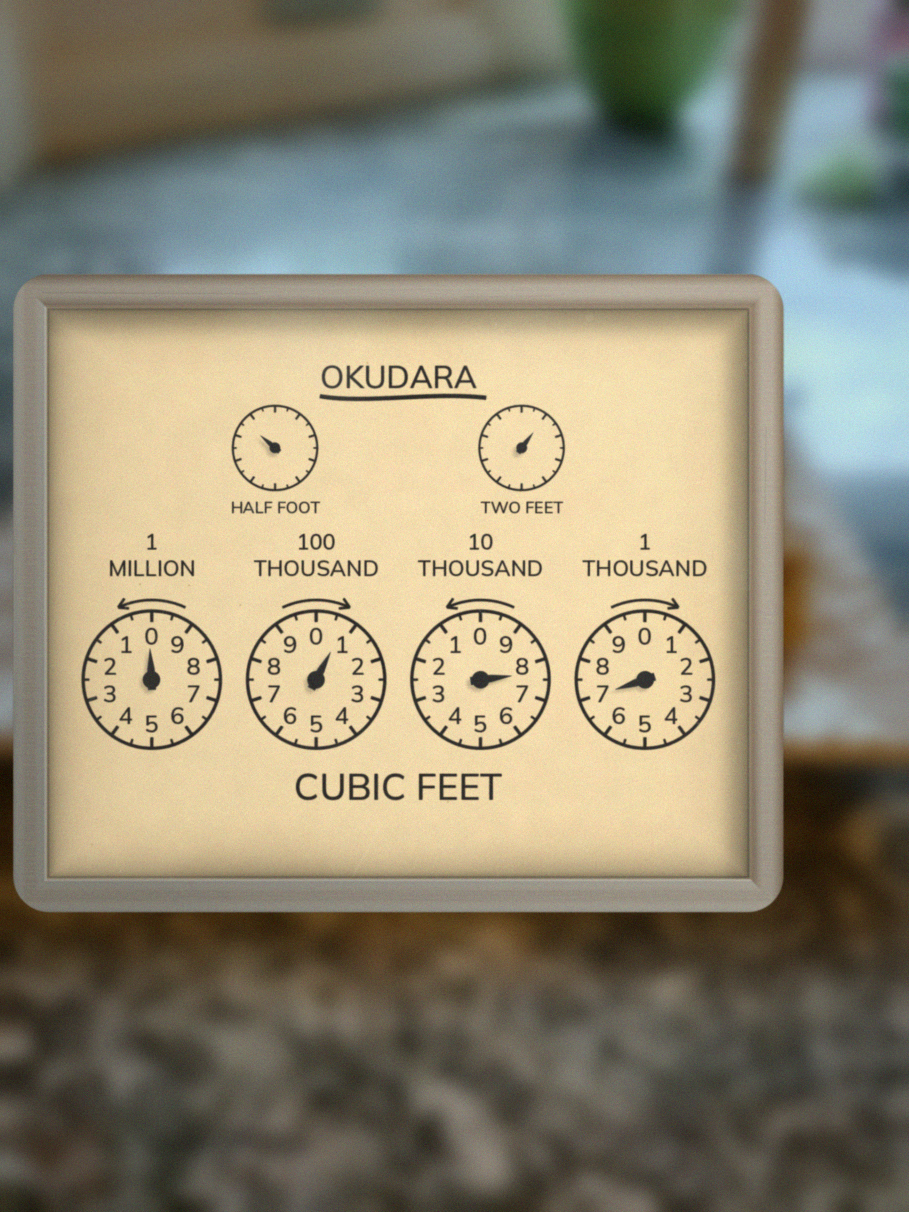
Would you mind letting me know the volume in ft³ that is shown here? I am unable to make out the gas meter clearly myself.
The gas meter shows 7700 ft³
